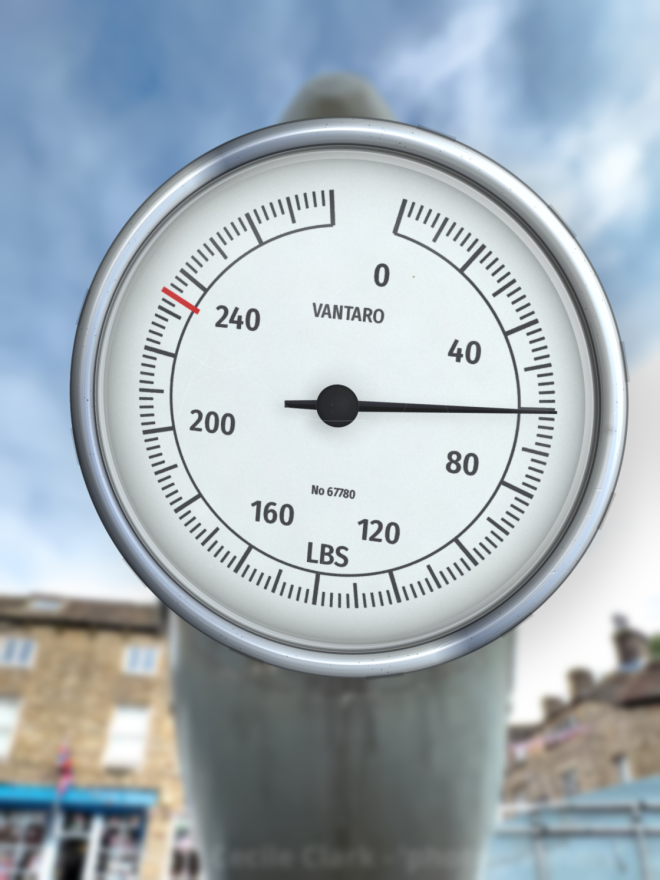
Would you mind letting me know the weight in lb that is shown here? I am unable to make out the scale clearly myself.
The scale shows 60 lb
